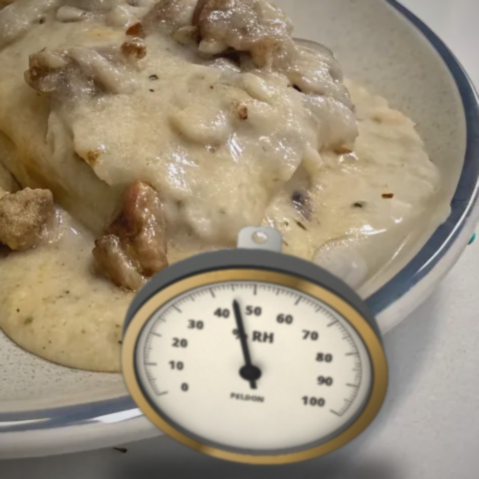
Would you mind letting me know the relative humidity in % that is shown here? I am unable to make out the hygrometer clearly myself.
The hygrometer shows 45 %
